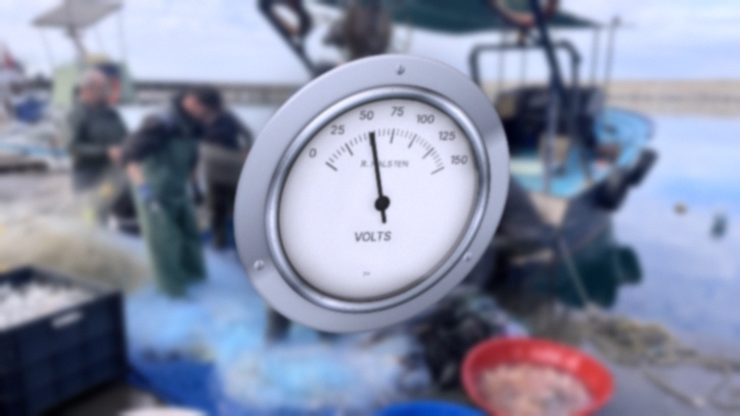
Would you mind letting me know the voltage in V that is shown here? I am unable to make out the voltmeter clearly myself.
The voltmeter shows 50 V
